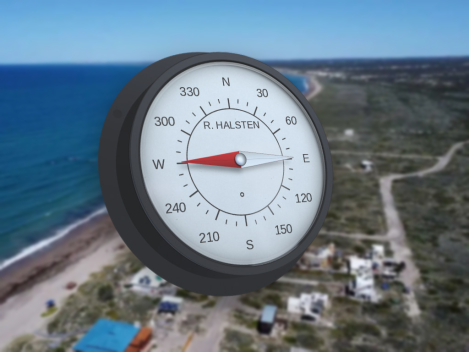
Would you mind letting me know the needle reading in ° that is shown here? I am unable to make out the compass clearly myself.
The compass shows 270 °
